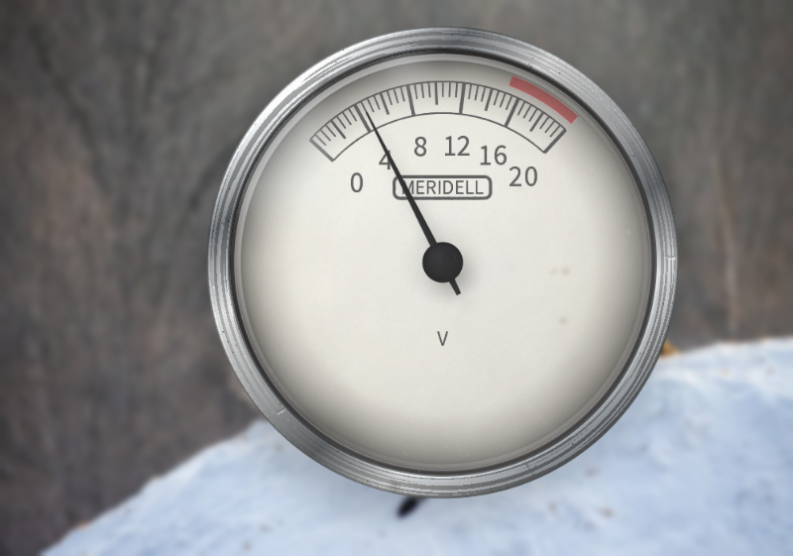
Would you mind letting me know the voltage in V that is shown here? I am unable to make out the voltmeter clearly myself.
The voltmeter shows 4.5 V
